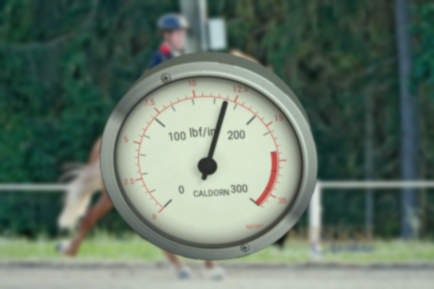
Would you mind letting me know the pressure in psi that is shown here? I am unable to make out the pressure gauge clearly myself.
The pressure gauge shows 170 psi
